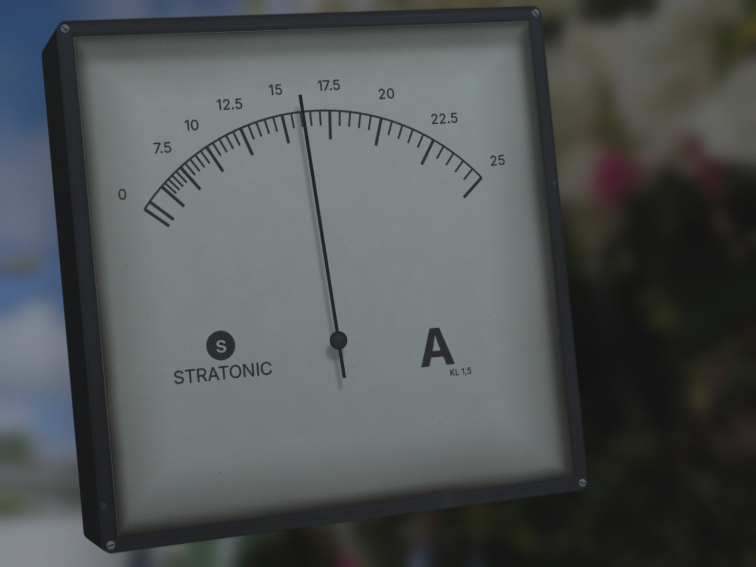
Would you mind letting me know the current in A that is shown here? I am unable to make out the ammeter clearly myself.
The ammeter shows 16 A
